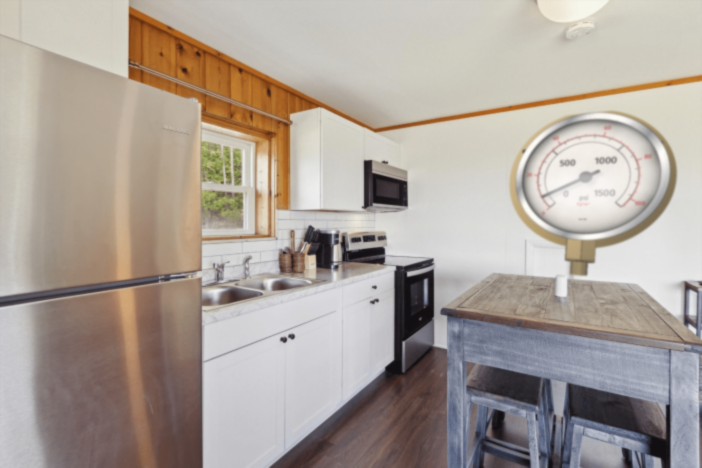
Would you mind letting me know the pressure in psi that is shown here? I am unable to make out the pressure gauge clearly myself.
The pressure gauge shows 100 psi
